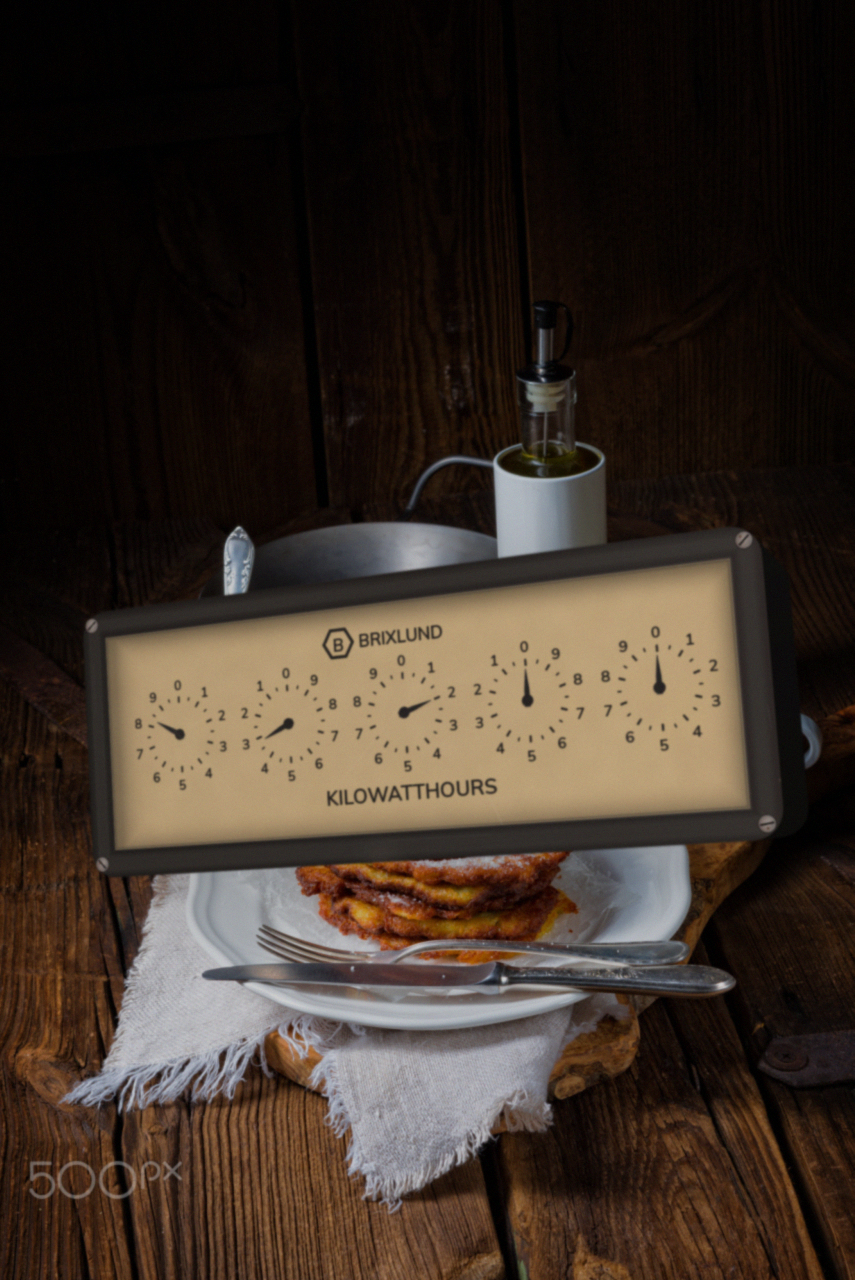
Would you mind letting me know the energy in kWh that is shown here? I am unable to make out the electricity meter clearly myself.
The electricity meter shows 83200 kWh
